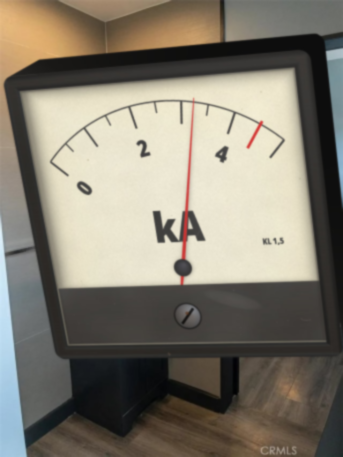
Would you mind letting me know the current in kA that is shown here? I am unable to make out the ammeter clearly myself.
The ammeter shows 3.25 kA
